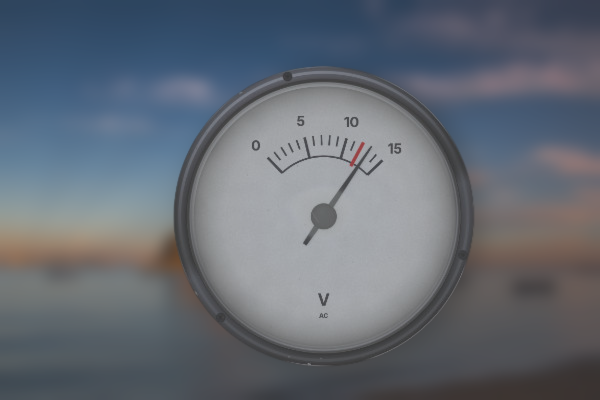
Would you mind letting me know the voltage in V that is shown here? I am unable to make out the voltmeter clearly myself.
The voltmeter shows 13 V
